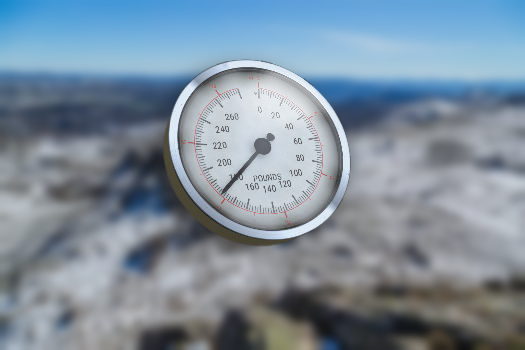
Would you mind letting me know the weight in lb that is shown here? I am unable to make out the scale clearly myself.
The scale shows 180 lb
